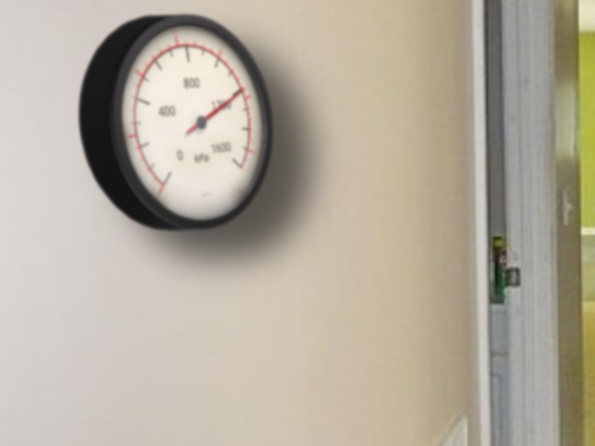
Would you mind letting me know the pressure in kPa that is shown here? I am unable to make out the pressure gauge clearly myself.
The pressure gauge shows 1200 kPa
